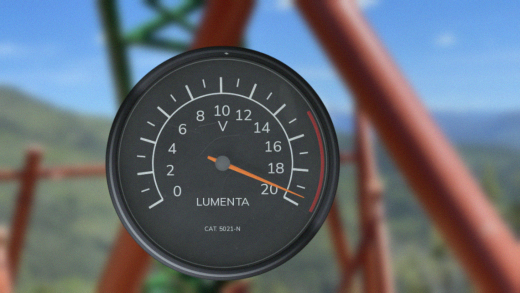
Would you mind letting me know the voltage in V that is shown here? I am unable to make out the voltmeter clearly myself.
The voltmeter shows 19.5 V
